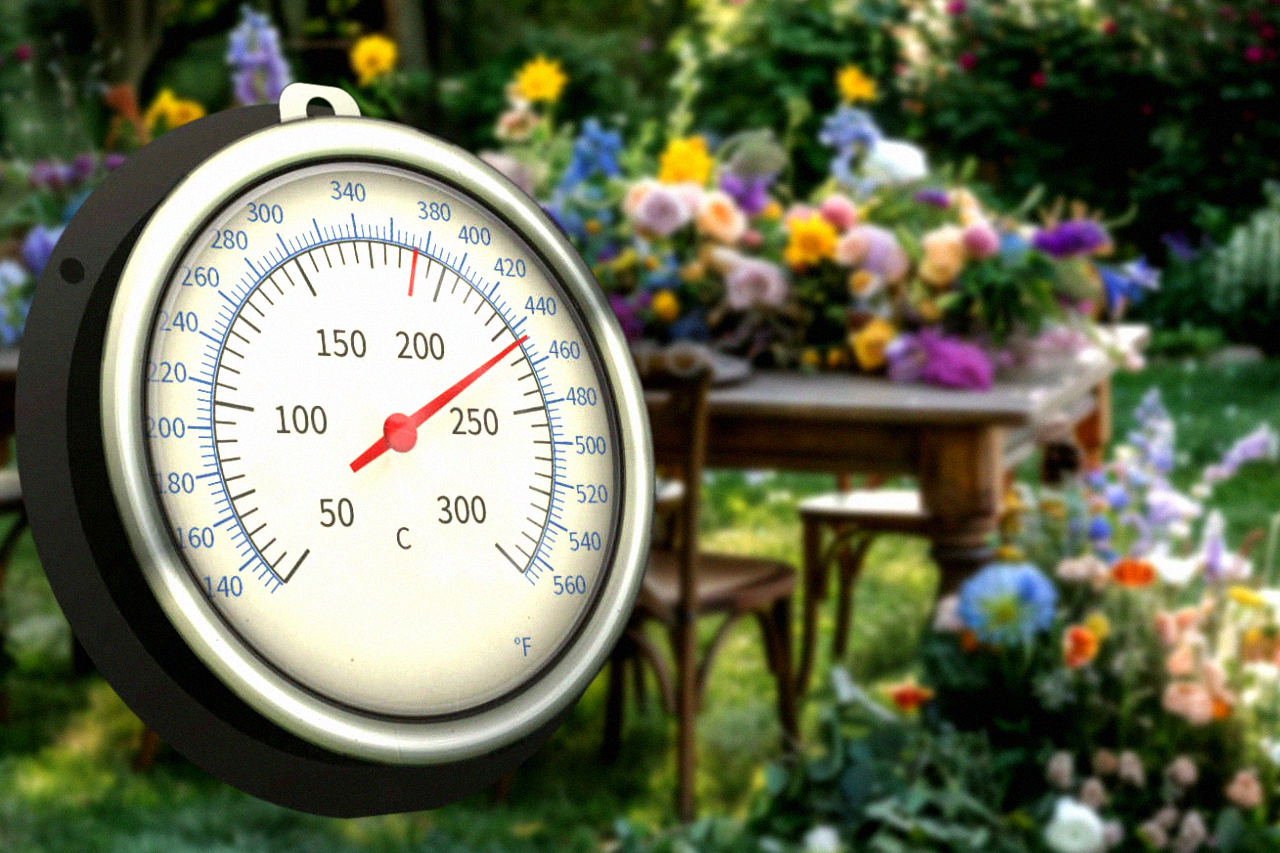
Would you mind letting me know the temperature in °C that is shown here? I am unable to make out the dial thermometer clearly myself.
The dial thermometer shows 230 °C
